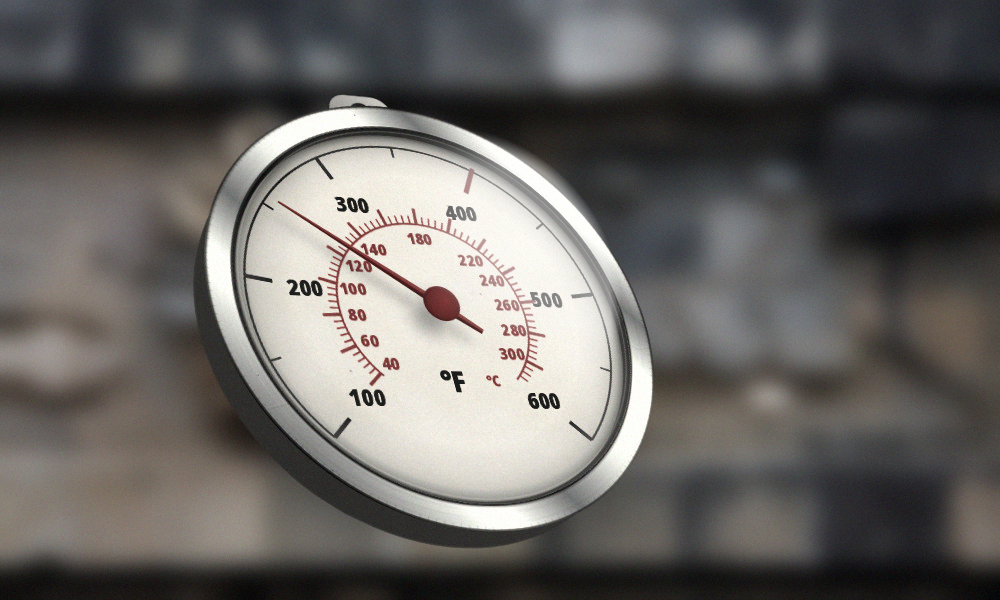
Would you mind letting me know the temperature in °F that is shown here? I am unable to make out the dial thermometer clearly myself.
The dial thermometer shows 250 °F
